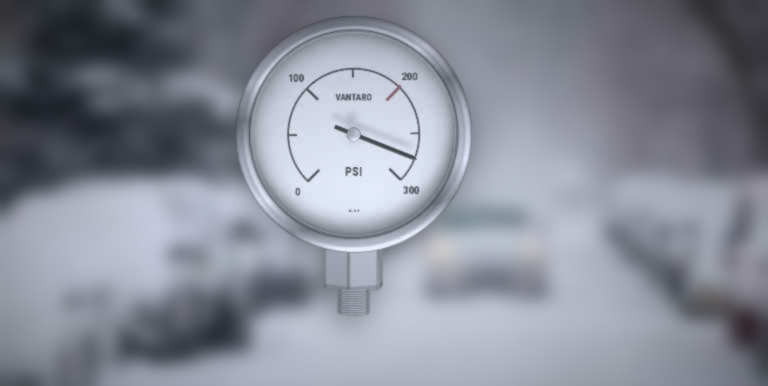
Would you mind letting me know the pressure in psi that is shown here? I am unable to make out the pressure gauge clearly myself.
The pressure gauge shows 275 psi
